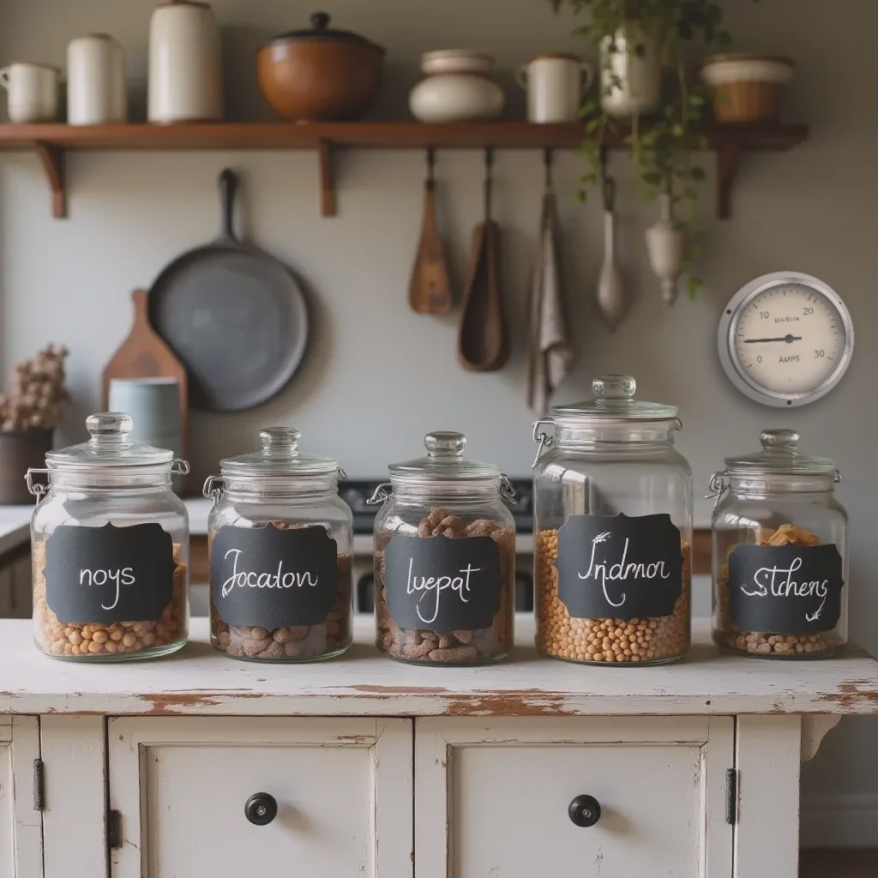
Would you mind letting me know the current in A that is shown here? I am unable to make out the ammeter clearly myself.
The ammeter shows 4 A
